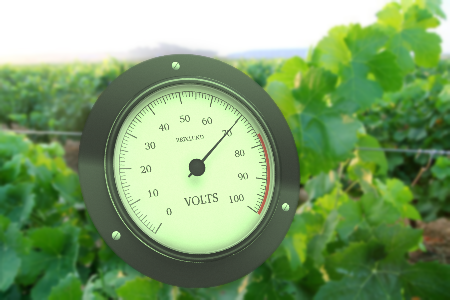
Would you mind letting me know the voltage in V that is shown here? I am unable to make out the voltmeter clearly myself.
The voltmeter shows 70 V
